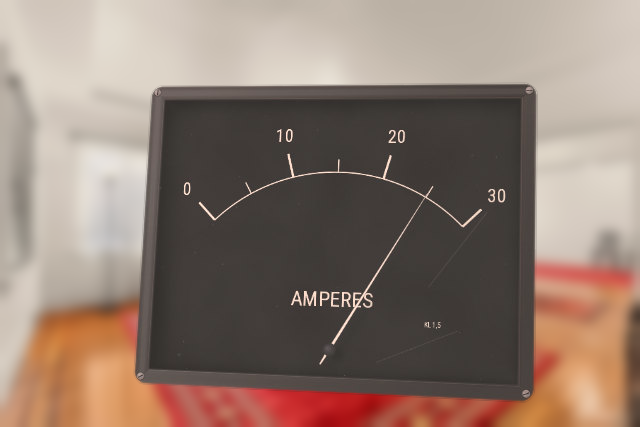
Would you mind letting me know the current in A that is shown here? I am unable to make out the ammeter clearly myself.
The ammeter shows 25 A
